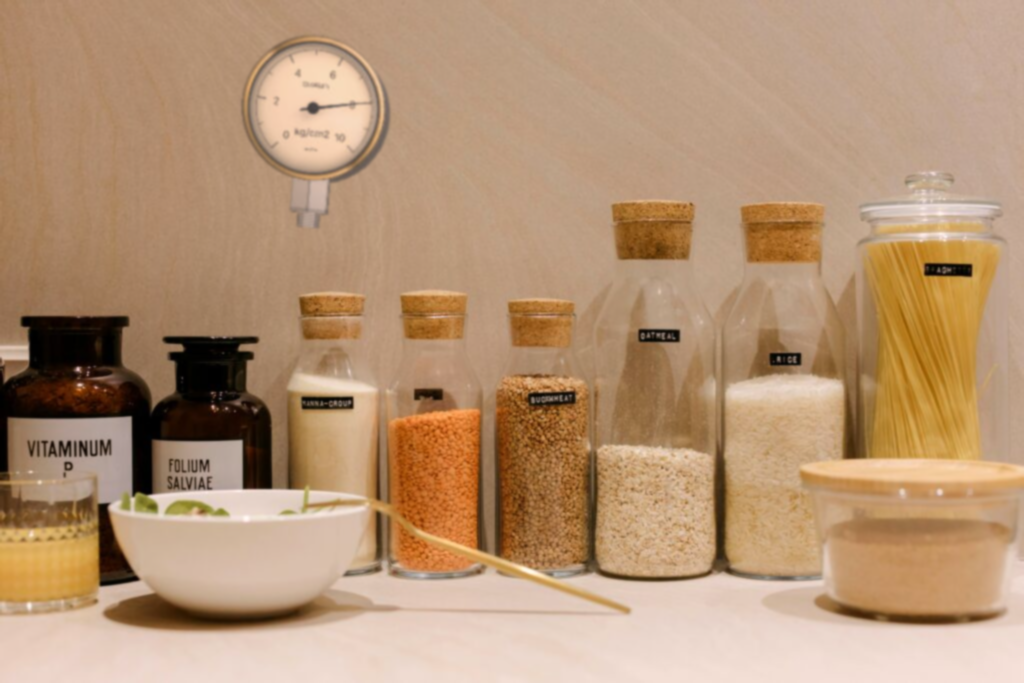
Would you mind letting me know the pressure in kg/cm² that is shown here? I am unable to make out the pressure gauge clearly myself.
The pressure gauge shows 8 kg/cm²
